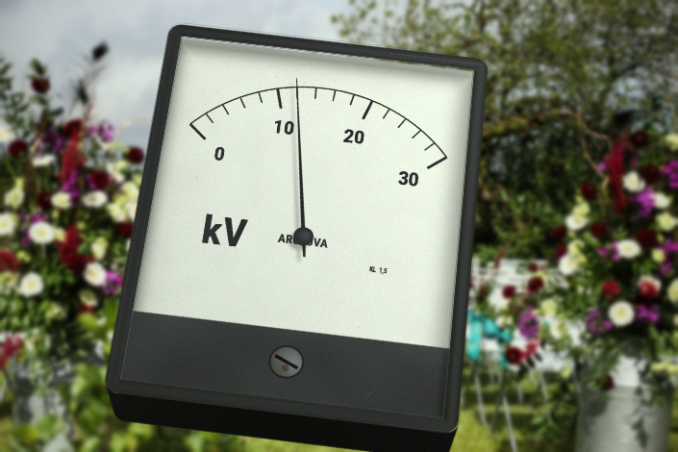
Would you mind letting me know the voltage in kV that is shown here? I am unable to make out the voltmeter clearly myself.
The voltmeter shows 12 kV
